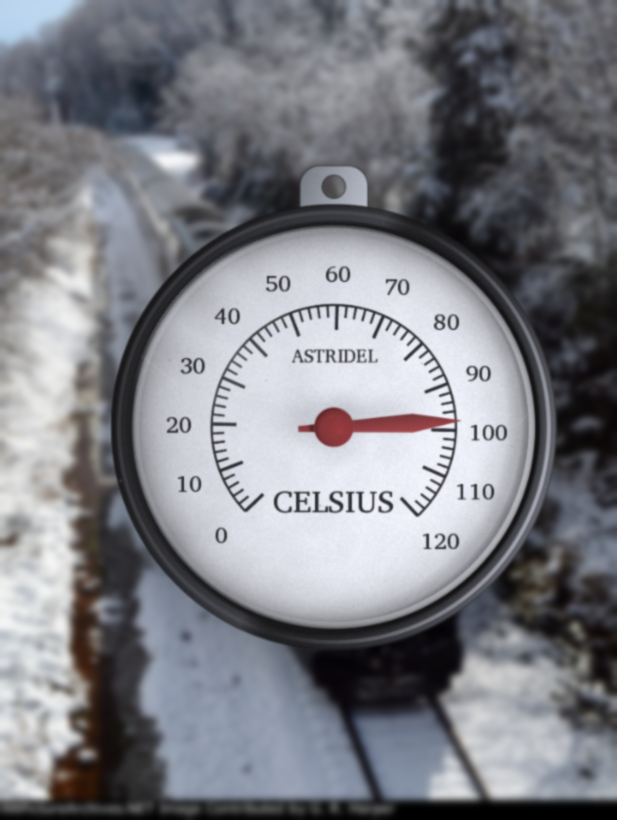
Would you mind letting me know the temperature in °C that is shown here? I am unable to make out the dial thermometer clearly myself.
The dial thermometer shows 98 °C
